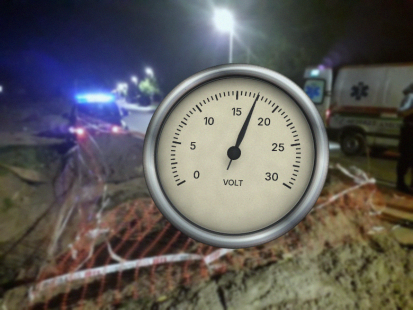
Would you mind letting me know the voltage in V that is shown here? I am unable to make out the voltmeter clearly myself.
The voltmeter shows 17.5 V
